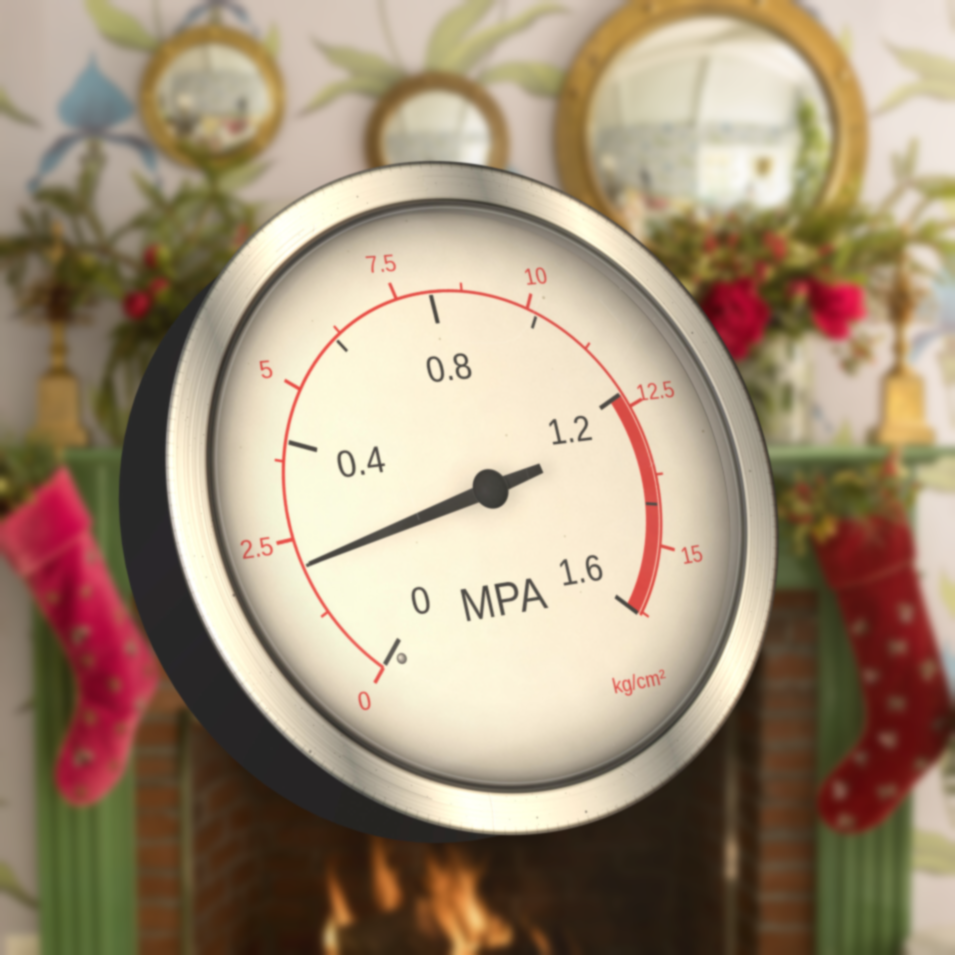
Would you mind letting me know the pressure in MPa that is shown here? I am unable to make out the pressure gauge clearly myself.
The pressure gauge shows 0.2 MPa
